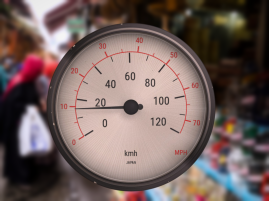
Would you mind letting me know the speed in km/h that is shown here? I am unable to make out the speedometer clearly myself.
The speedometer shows 15 km/h
